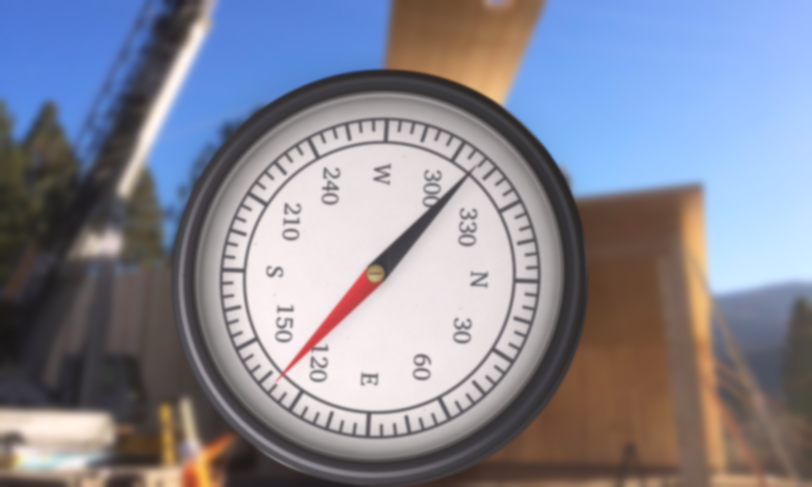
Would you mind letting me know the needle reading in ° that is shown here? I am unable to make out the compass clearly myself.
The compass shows 130 °
